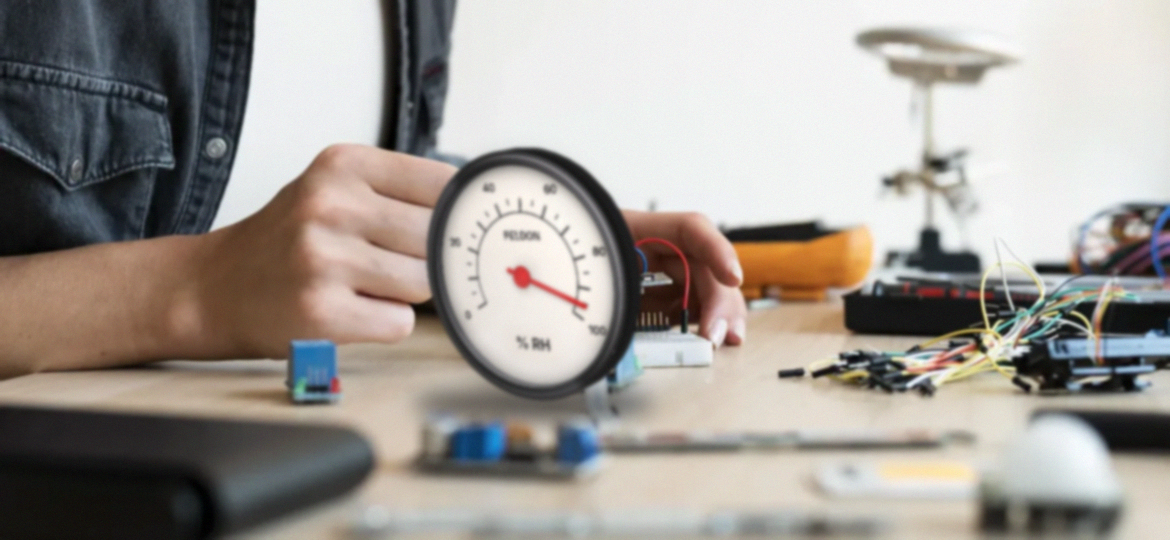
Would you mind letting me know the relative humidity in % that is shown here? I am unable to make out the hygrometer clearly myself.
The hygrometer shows 95 %
